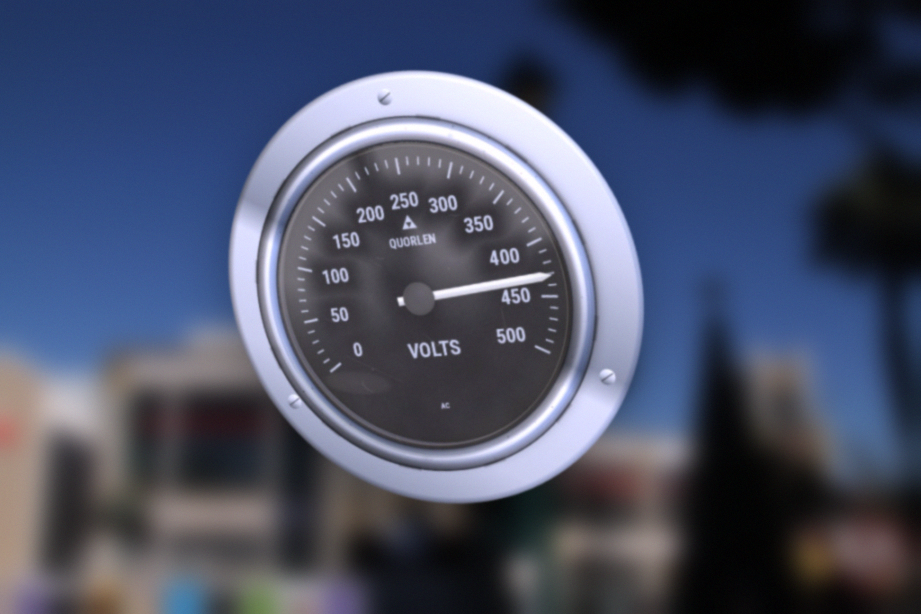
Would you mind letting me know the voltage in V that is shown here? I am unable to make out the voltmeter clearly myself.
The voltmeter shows 430 V
